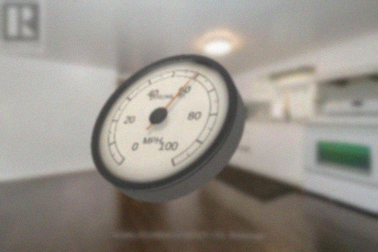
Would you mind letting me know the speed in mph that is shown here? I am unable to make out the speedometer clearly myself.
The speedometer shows 60 mph
